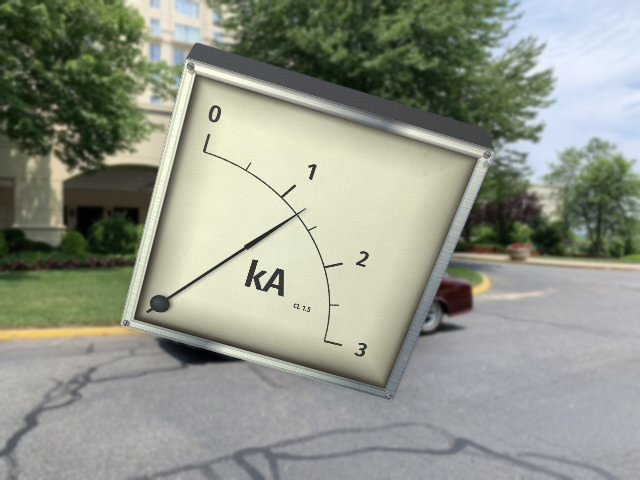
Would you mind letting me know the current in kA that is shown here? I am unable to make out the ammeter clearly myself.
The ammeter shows 1.25 kA
